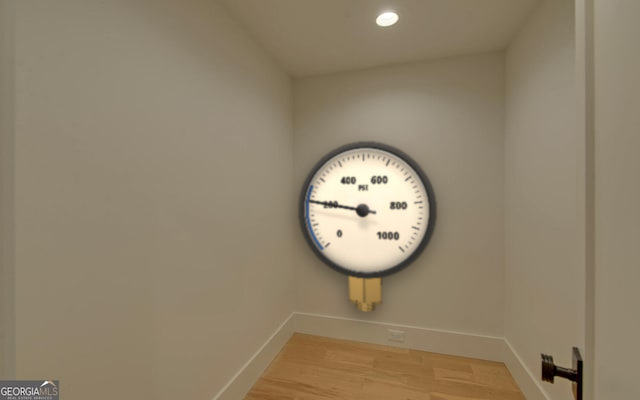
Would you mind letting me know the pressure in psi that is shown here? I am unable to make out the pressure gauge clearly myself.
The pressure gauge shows 200 psi
